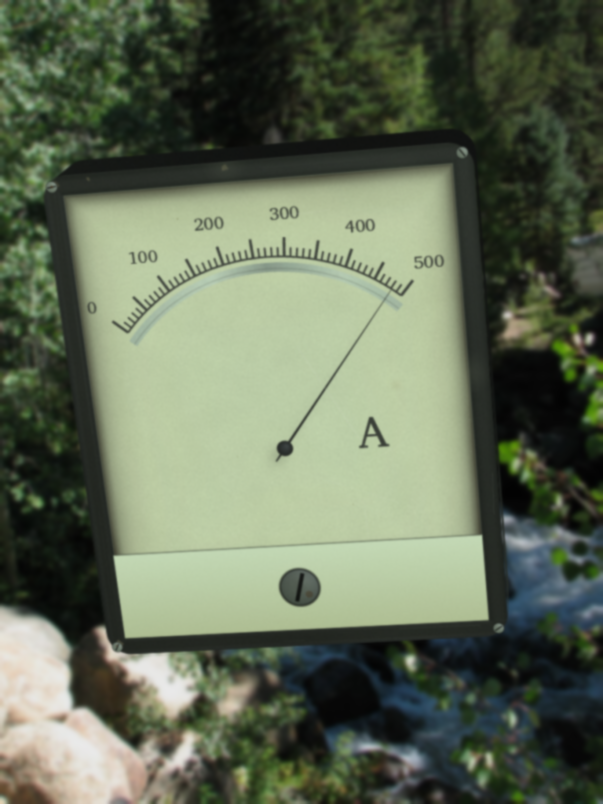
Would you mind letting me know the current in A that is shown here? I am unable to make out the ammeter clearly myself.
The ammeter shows 480 A
